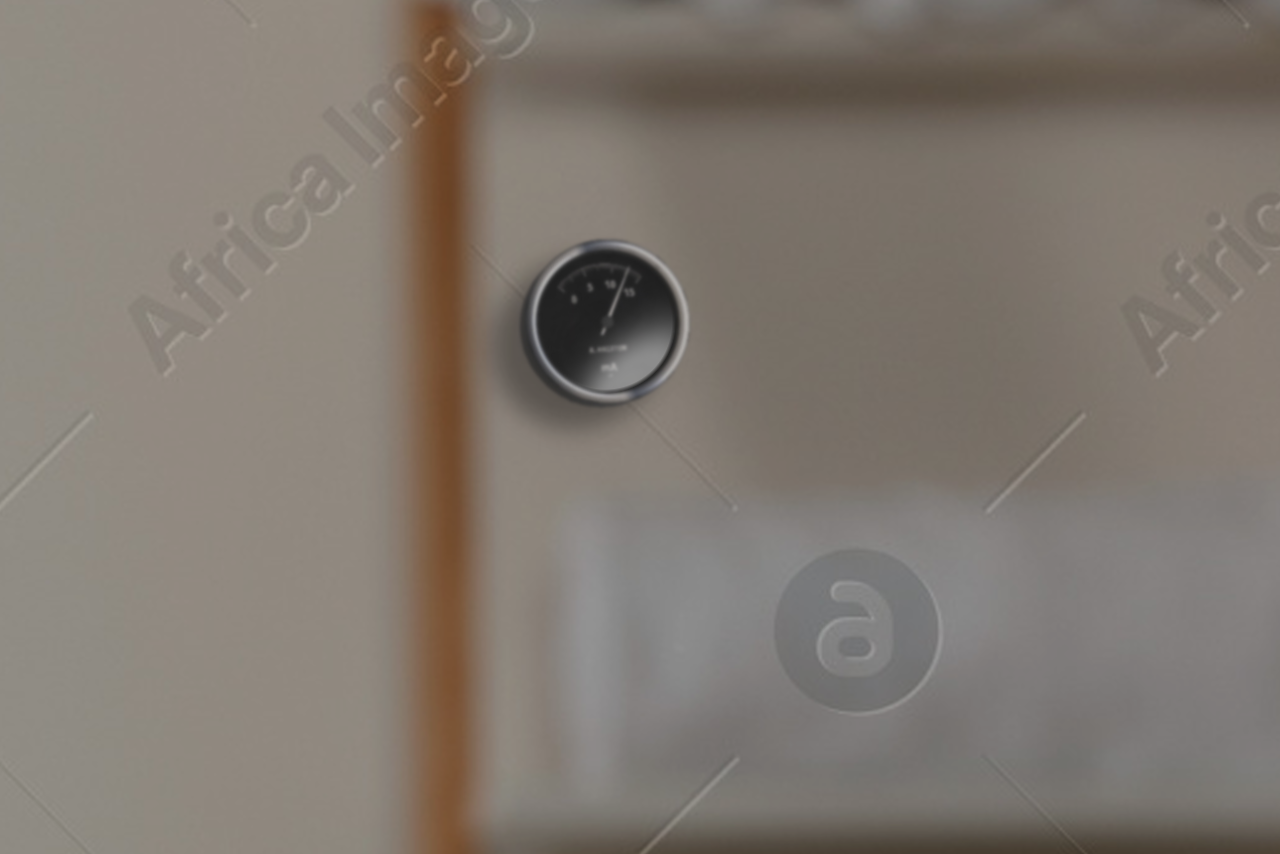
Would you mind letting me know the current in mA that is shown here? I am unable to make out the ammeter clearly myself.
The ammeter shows 12.5 mA
